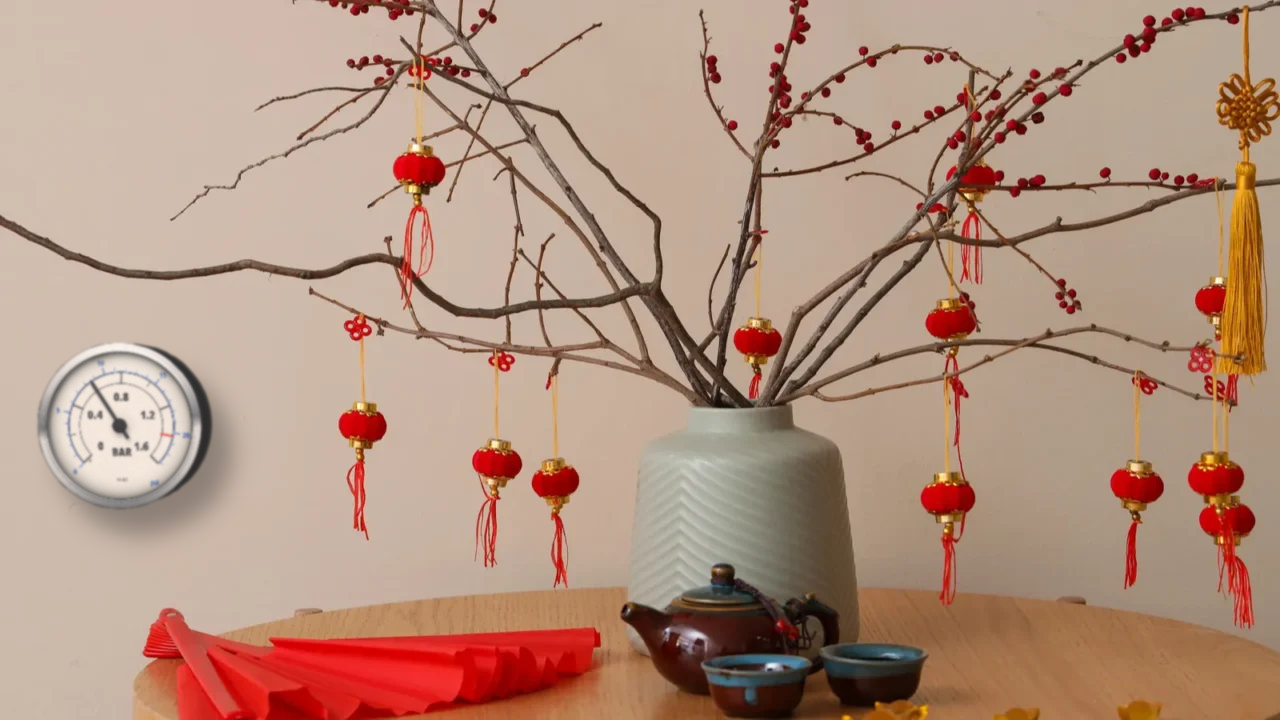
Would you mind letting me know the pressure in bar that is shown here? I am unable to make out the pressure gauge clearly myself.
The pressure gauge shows 0.6 bar
